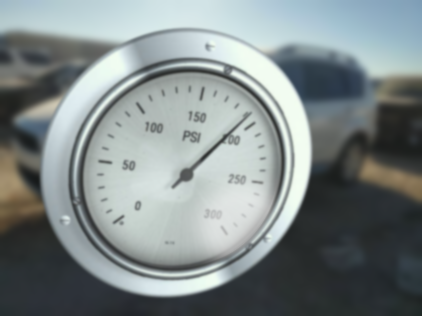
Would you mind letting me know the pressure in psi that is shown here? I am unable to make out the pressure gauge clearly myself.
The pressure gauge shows 190 psi
